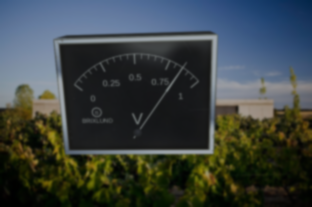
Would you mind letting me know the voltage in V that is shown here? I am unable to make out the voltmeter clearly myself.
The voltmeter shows 0.85 V
